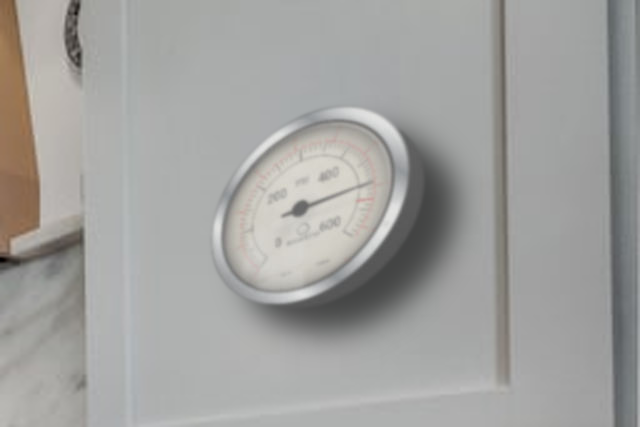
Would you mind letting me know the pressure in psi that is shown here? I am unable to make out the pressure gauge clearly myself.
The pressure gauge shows 500 psi
